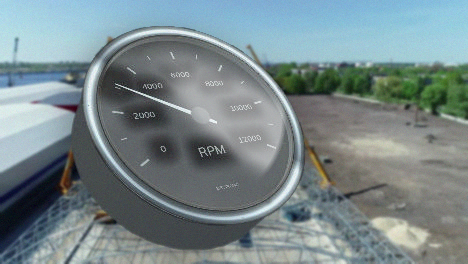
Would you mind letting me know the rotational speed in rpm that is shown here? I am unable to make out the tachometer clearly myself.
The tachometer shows 3000 rpm
